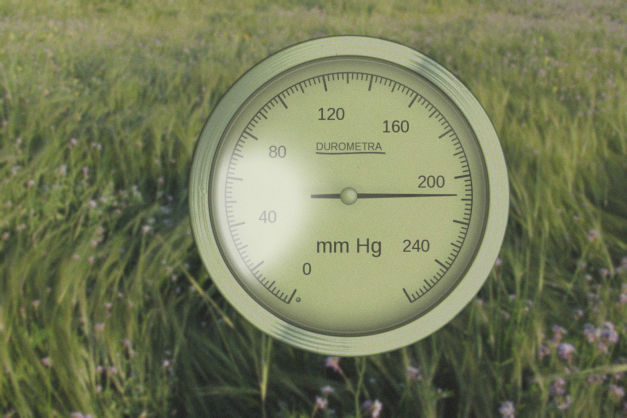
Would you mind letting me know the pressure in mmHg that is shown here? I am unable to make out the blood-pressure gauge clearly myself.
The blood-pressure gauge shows 208 mmHg
